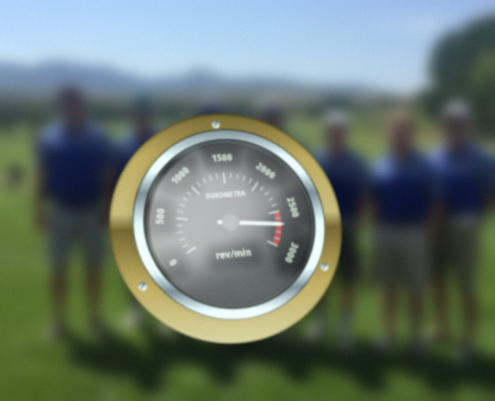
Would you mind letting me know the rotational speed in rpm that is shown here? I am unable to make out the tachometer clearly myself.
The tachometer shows 2700 rpm
